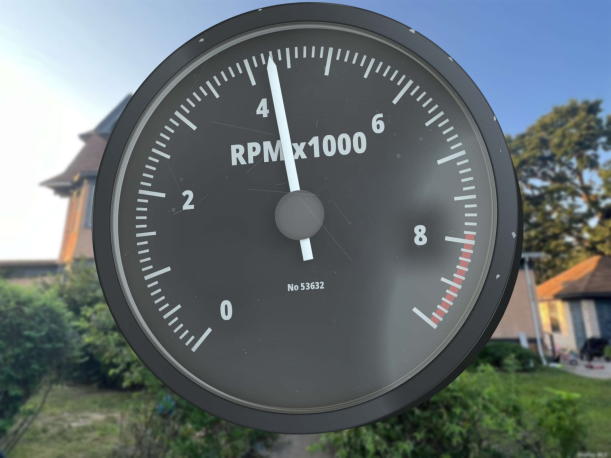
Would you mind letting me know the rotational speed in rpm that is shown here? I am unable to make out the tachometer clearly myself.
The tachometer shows 4300 rpm
